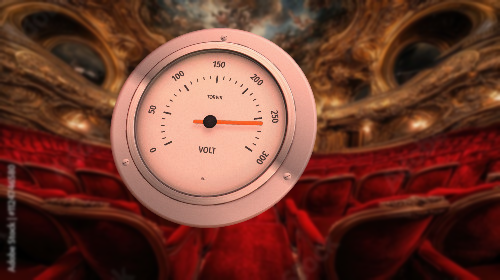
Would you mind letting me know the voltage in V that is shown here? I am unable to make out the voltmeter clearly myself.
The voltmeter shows 260 V
